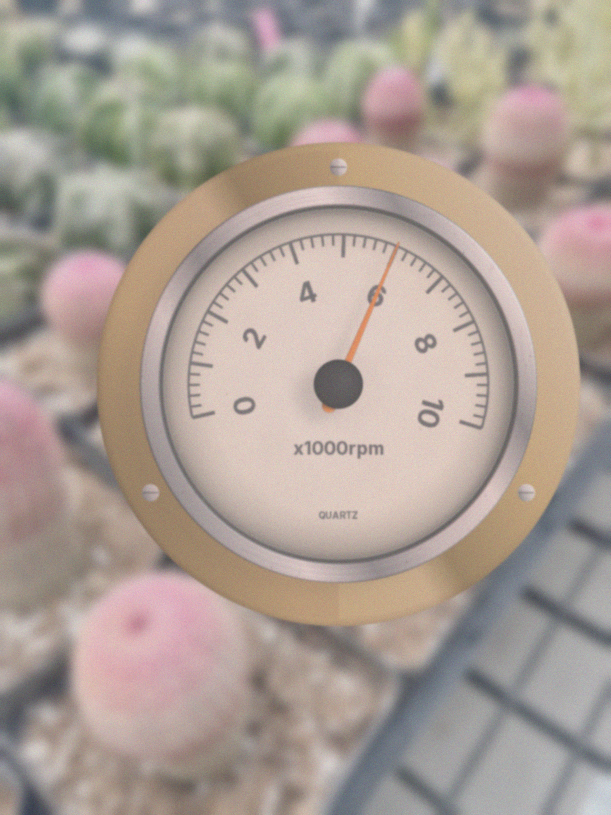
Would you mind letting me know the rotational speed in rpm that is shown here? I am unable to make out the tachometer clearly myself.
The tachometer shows 6000 rpm
